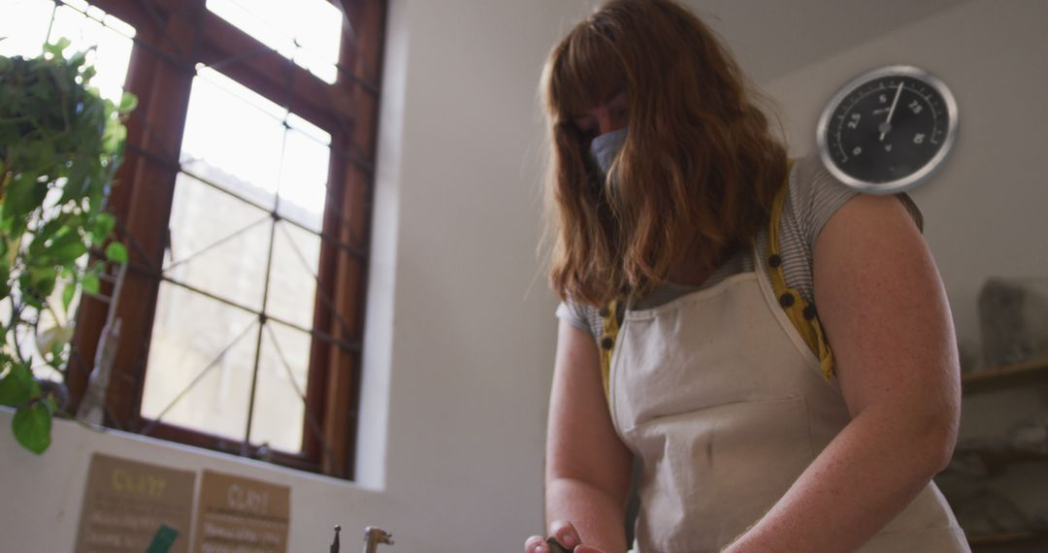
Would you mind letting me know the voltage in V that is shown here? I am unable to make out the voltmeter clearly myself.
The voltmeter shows 6 V
